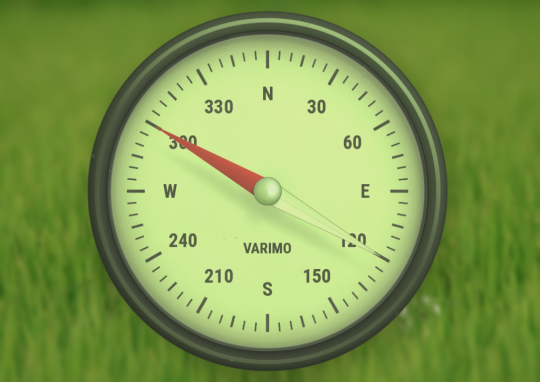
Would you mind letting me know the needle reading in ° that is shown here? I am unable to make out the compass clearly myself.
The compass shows 300 °
